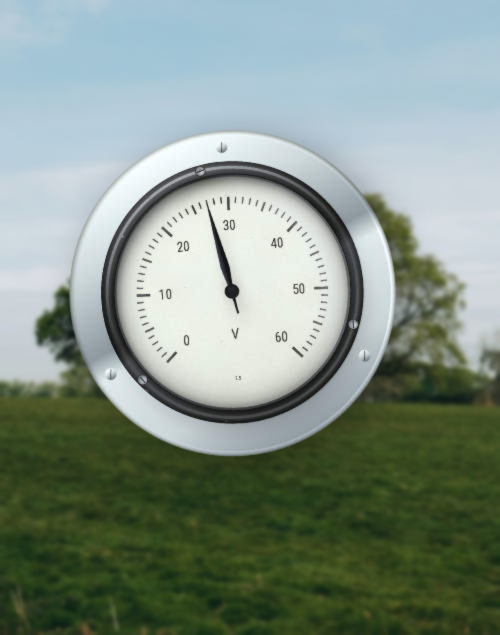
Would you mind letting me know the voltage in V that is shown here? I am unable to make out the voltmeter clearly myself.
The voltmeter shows 27 V
